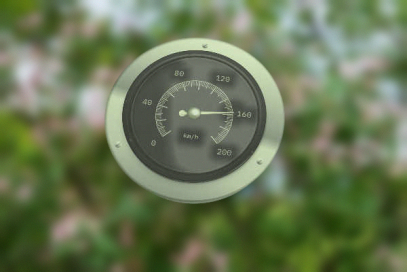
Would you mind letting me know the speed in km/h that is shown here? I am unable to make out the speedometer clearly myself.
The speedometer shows 160 km/h
